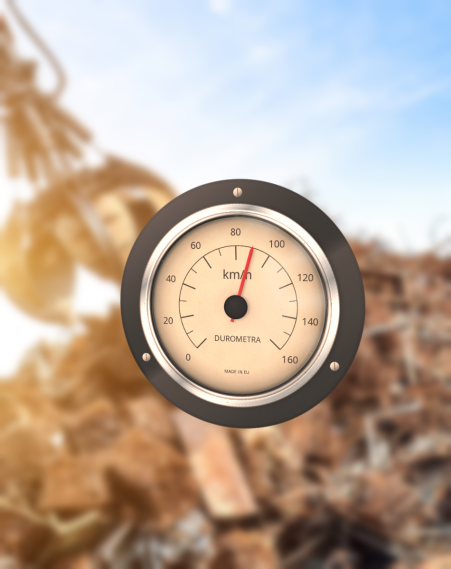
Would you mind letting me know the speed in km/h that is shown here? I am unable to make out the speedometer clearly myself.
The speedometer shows 90 km/h
